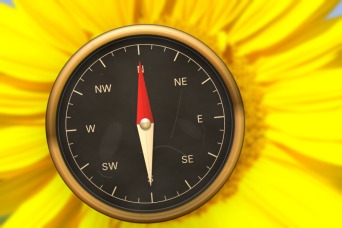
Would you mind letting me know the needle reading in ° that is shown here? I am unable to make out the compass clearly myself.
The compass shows 0 °
